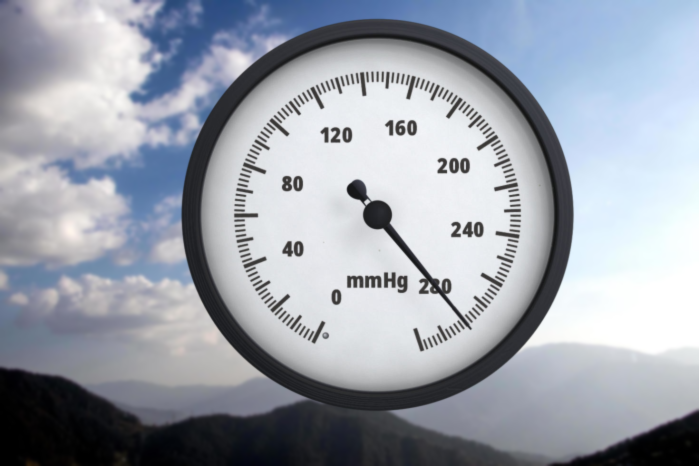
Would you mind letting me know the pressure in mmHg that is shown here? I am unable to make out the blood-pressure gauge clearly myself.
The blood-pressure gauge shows 280 mmHg
